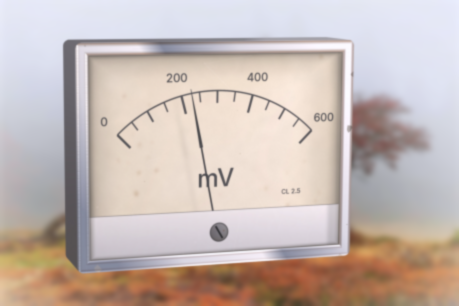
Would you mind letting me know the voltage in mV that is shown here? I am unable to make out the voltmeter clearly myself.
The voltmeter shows 225 mV
